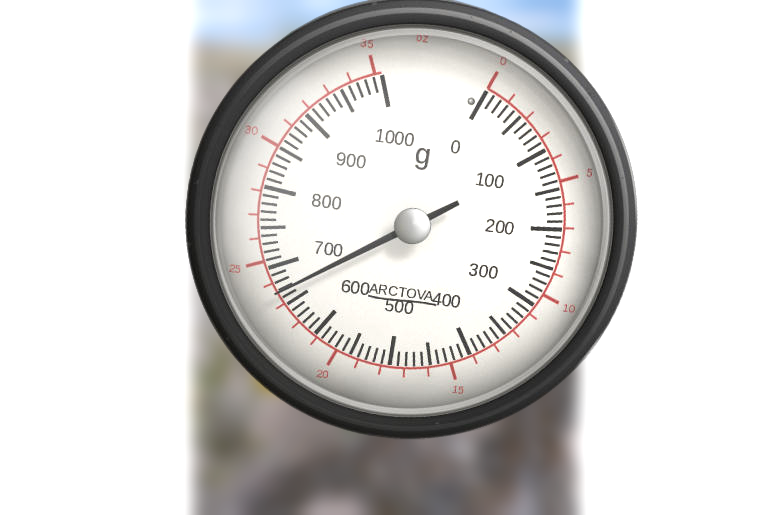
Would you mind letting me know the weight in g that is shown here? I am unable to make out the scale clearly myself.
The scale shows 670 g
